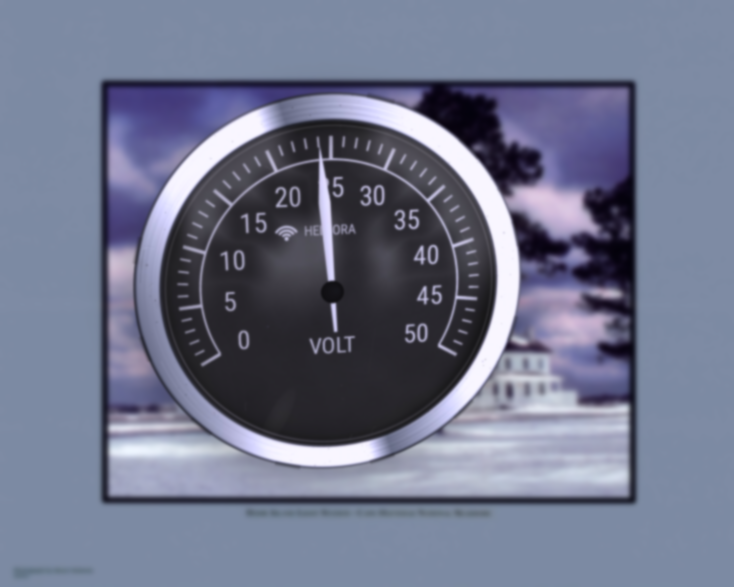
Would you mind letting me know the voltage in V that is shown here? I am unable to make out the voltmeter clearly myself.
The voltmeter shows 24 V
